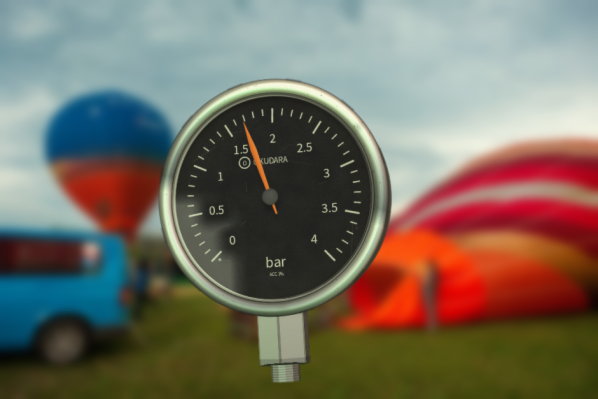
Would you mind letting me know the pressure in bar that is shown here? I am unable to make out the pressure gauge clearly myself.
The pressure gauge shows 1.7 bar
